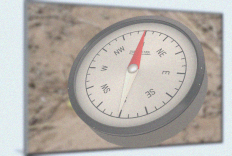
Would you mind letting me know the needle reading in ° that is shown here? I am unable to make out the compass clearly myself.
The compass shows 0 °
